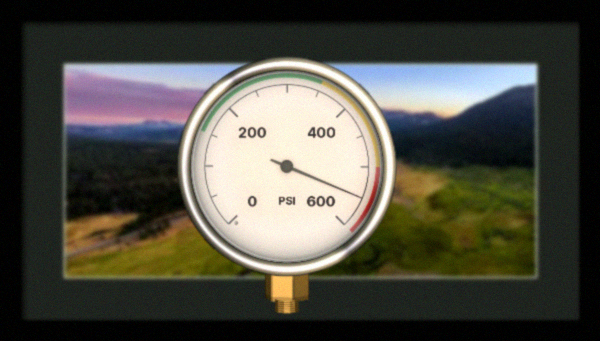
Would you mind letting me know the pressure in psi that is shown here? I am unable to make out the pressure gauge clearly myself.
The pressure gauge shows 550 psi
